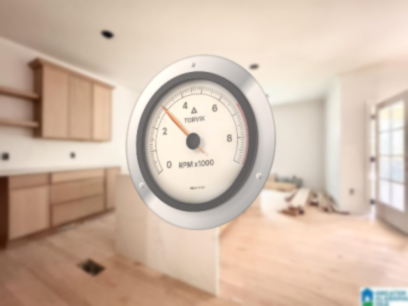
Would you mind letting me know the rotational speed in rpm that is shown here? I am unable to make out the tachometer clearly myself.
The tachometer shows 3000 rpm
